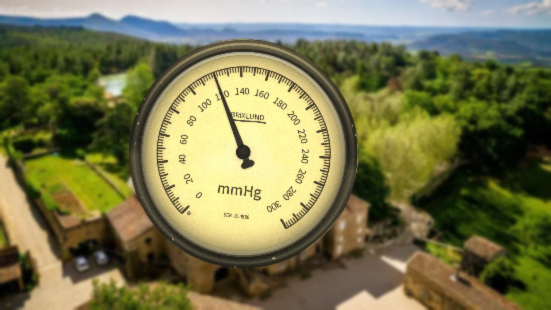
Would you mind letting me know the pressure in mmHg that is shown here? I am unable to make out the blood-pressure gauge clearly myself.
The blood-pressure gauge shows 120 mmHg
